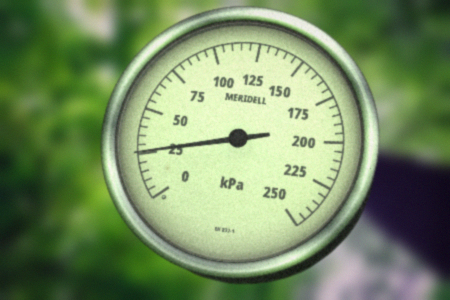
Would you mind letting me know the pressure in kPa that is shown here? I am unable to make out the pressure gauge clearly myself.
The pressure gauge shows 25 kPa
